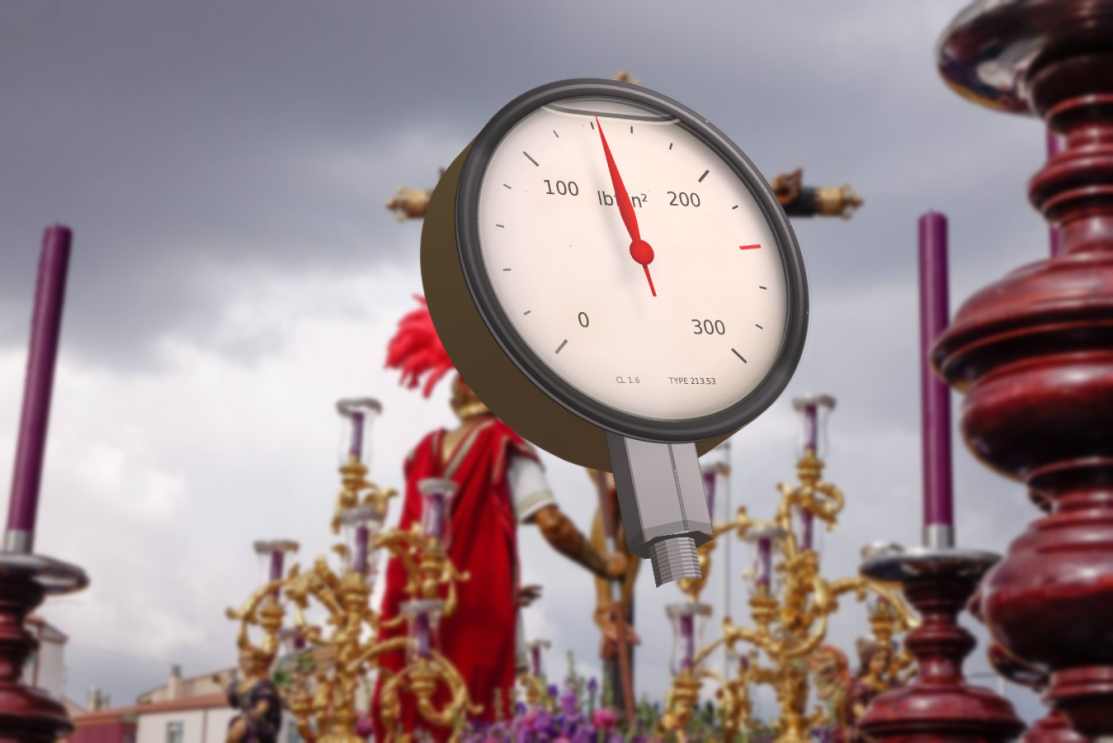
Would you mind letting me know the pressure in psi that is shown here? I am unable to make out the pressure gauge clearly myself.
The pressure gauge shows 140 psi
